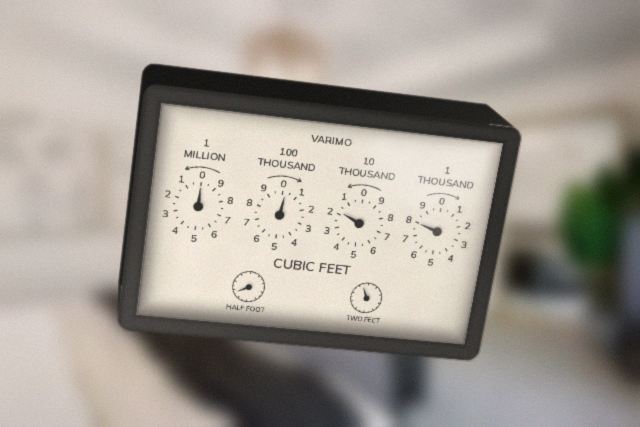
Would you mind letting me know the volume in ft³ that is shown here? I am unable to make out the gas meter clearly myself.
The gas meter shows 1800 ft³
